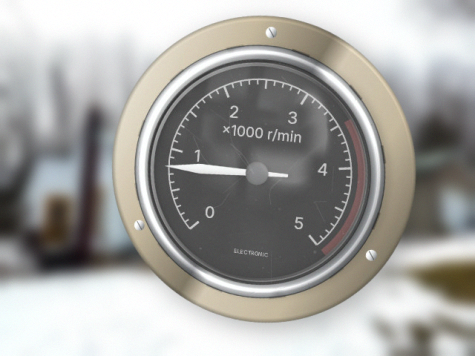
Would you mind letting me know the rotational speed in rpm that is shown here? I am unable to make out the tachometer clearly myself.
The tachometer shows 800 rpm
